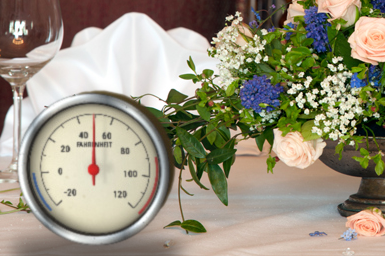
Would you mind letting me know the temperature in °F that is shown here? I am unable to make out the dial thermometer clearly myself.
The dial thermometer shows 50 °F
